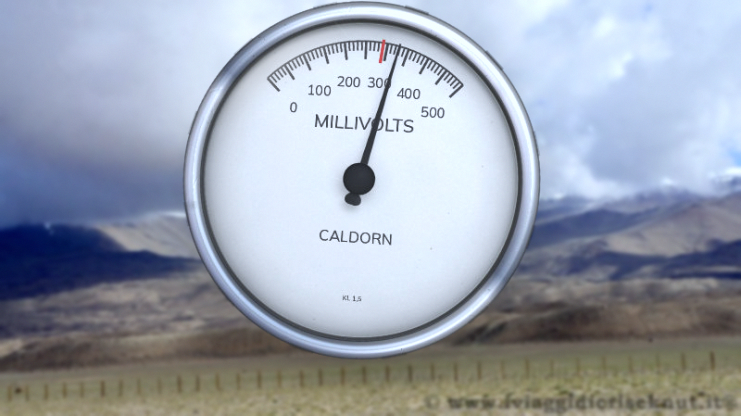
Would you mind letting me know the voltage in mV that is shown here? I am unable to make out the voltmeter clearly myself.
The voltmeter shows 330 mV
